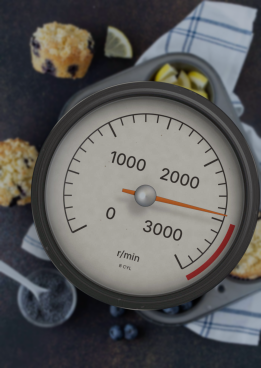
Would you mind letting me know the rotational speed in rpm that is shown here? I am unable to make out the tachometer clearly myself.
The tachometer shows 2450 rpm
